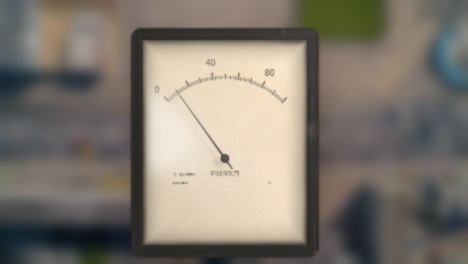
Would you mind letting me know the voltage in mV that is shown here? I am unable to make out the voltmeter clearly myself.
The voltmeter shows 10 mV
